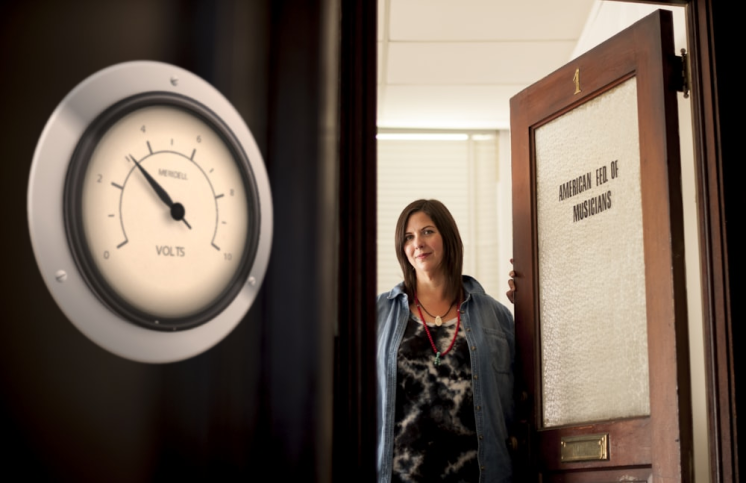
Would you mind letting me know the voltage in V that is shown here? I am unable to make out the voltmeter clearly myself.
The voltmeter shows 3 V
